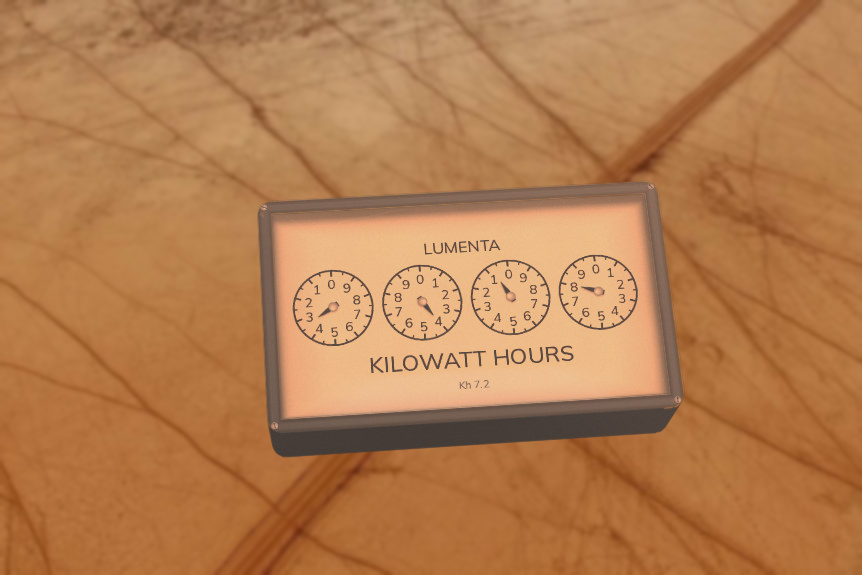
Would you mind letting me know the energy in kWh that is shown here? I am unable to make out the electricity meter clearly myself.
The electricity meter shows 3408 kWh
